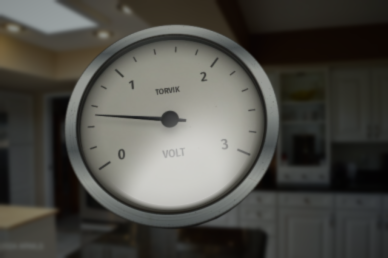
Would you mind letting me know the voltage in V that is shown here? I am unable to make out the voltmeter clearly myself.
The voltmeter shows 0.5 V
